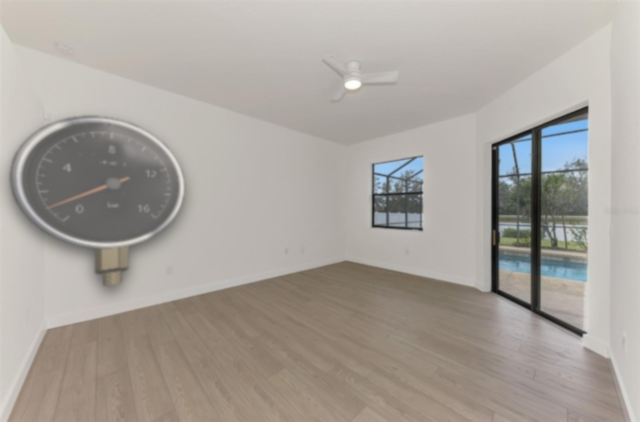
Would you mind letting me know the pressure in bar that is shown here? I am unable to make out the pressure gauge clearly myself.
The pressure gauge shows 1 bar
